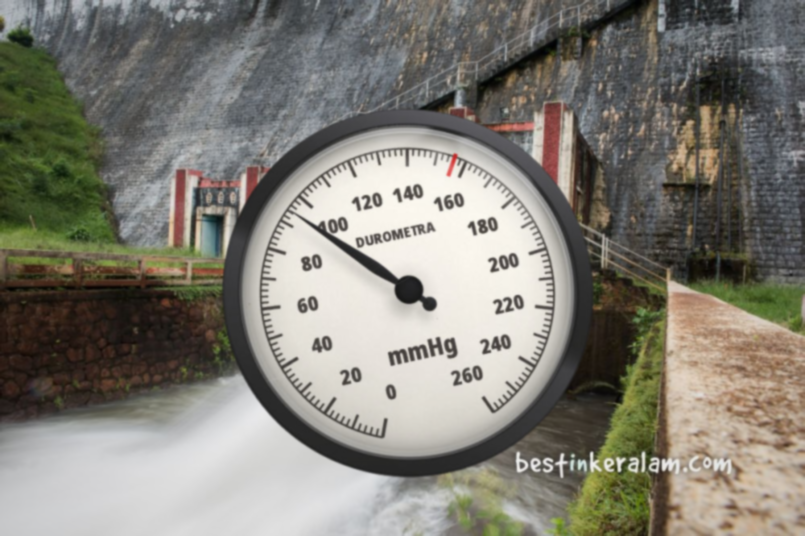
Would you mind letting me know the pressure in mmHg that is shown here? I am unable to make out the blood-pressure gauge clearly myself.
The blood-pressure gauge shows 94 mmHg
